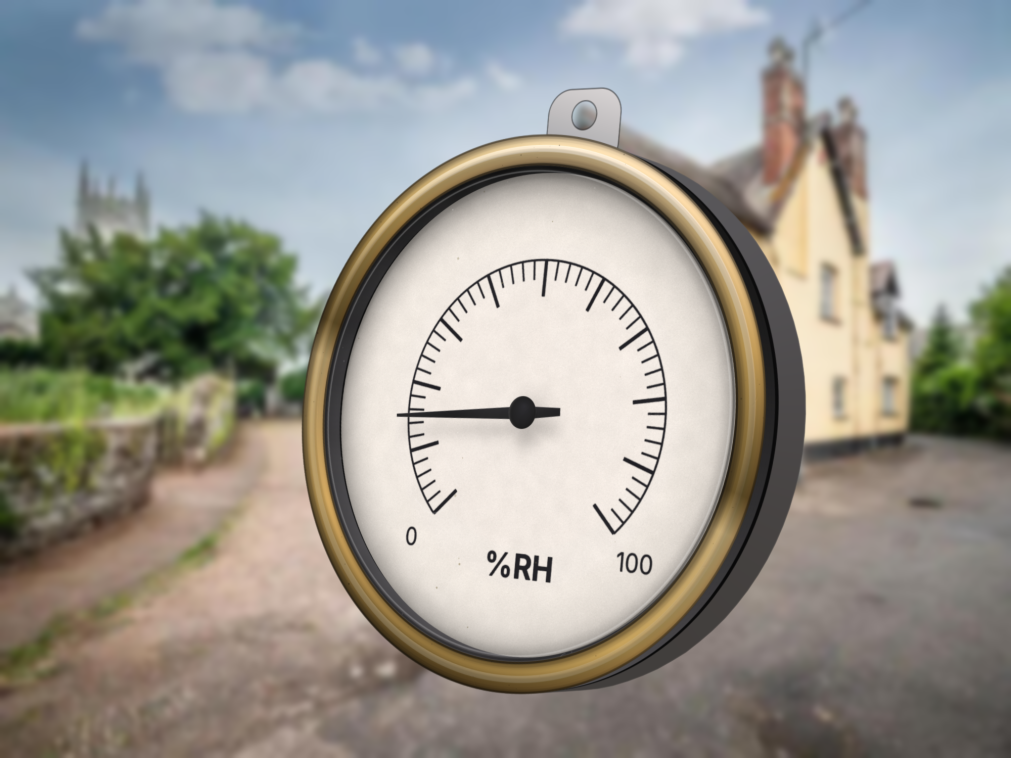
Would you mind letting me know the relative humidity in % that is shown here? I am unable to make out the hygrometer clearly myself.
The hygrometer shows 15 %
